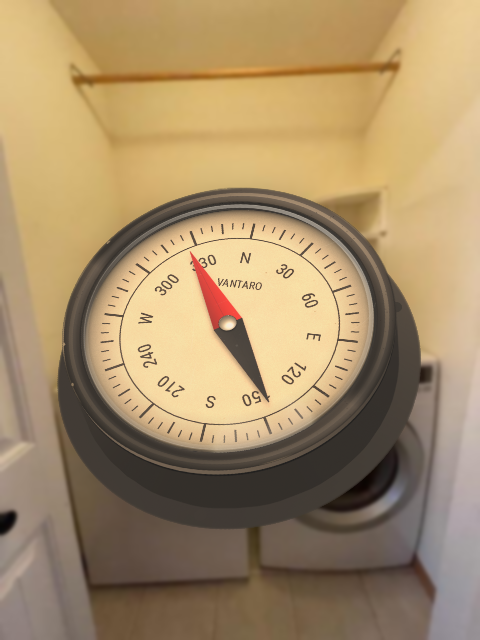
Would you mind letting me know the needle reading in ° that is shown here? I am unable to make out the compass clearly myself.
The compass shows 325 °
